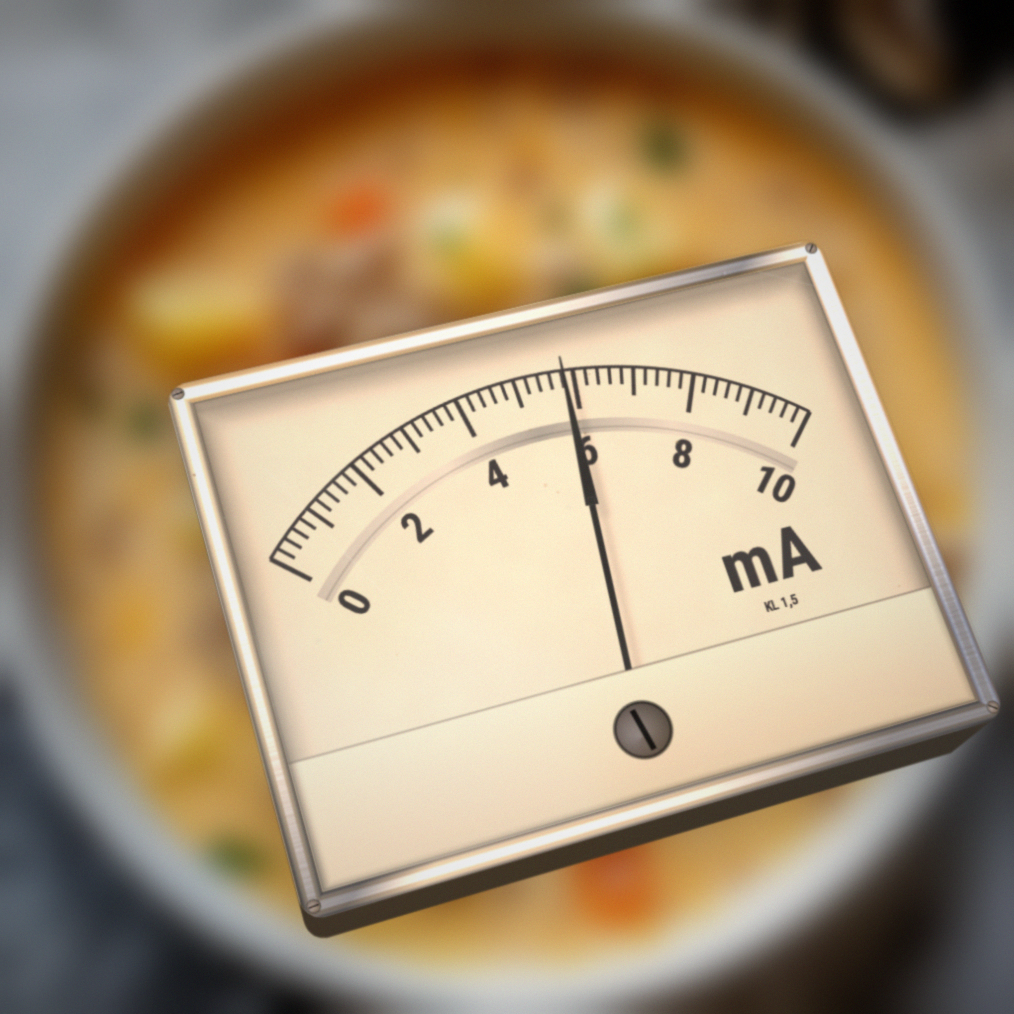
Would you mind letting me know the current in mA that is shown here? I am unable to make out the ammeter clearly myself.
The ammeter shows 5.8 mA
